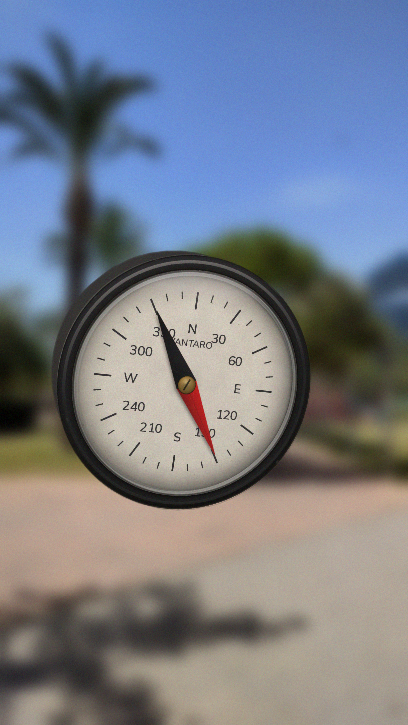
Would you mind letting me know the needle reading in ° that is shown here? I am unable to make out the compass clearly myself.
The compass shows 150 °
